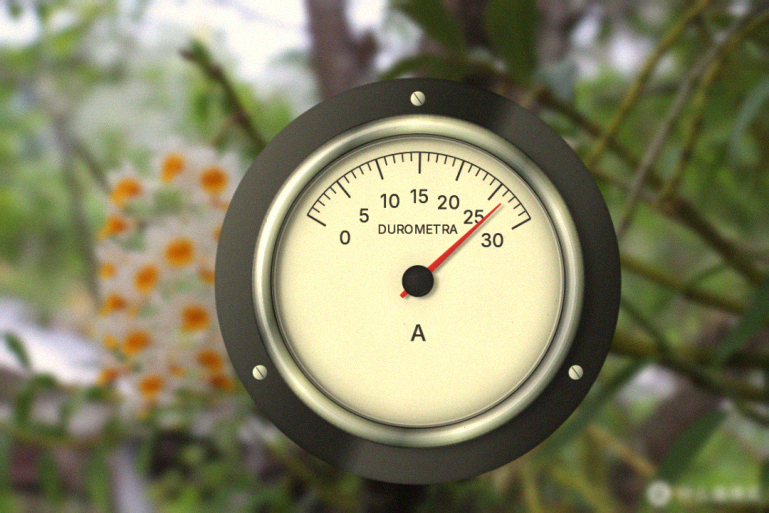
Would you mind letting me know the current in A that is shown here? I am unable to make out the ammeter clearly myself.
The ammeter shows 26.5 A
